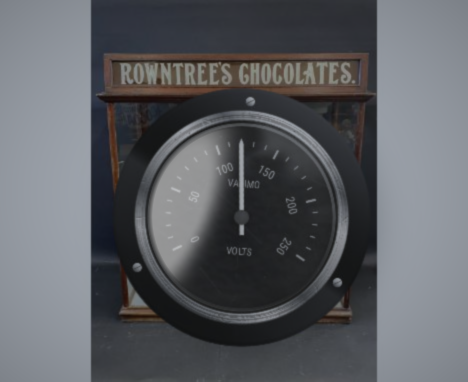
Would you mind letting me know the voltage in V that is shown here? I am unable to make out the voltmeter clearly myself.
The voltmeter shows 120 V
